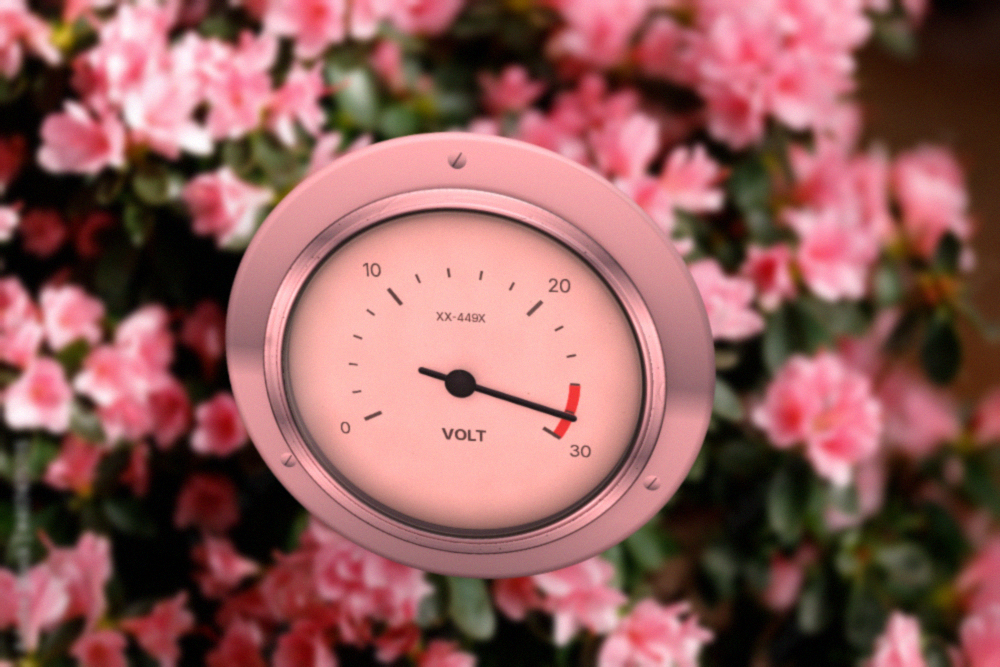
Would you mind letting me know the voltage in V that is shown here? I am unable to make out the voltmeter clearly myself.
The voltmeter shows 28 V
